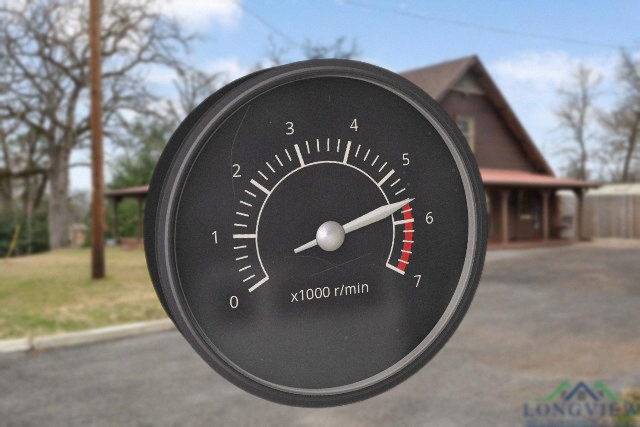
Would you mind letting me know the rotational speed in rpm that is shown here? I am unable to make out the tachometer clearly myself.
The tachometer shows 5600 rpm
